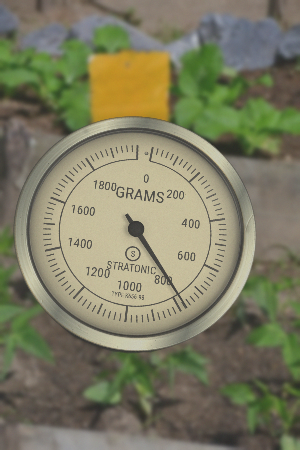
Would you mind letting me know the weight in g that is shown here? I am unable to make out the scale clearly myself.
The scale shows 780 g
